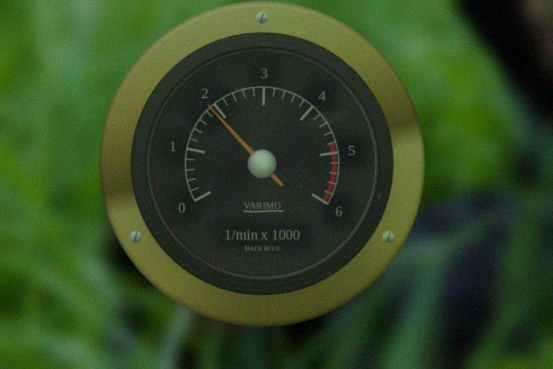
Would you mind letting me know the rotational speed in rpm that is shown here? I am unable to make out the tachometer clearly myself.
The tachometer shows 1900 rpm
